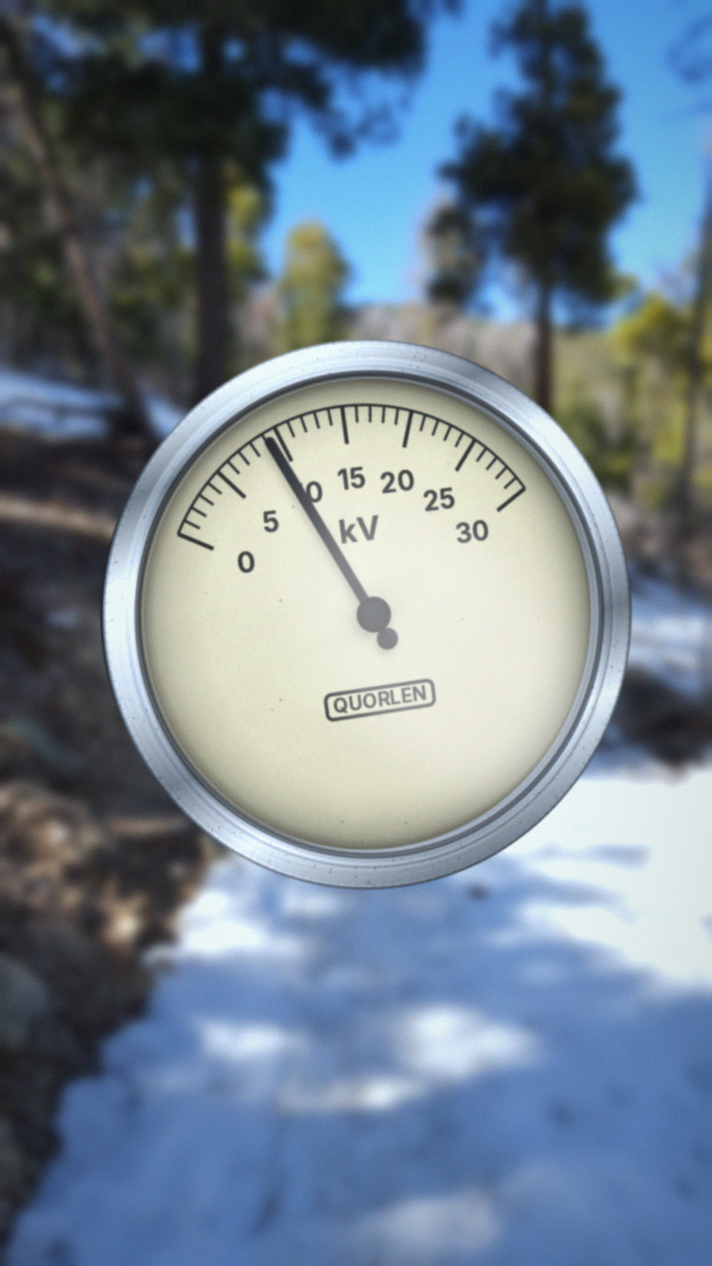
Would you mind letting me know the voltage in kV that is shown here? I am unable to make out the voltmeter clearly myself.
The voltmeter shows 9 kV
